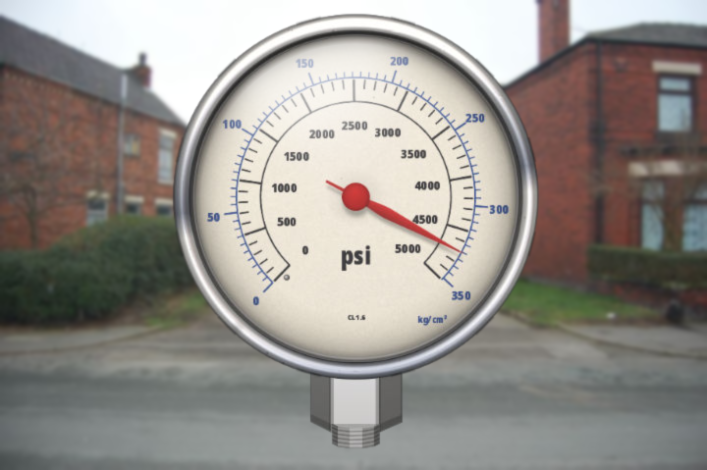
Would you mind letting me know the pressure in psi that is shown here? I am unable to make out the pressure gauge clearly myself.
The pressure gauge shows 4700 psi
